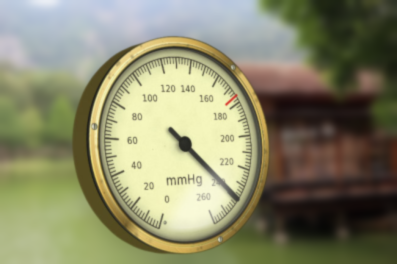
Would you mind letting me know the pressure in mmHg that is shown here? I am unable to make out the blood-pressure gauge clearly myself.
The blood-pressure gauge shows 240 mmHg
